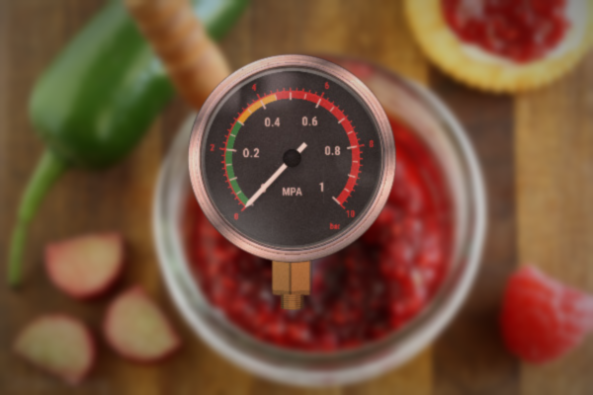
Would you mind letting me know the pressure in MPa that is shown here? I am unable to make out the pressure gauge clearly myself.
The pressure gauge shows 0 MPa
